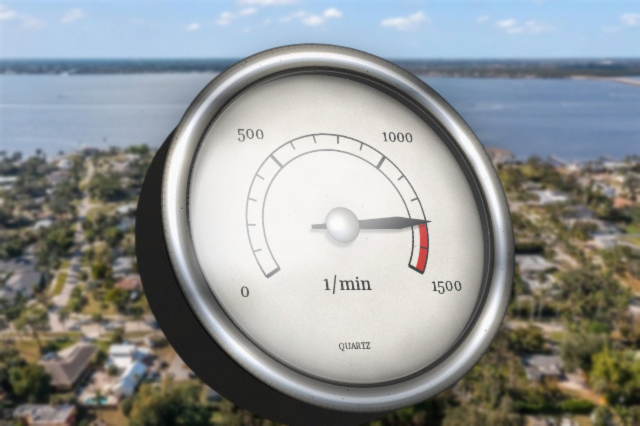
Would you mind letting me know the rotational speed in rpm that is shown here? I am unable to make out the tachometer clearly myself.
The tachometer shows 1300 rpm
